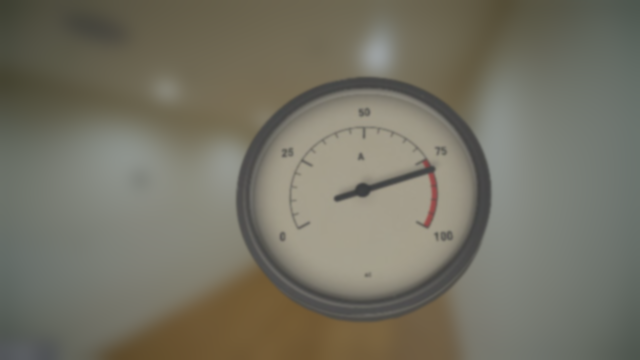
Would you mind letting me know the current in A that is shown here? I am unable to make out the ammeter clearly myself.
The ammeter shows 80 A
